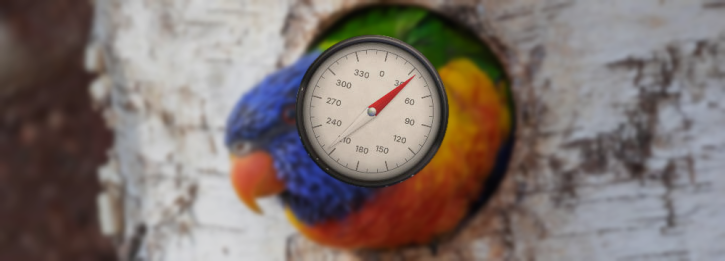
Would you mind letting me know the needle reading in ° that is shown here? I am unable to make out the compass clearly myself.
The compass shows 35 °
